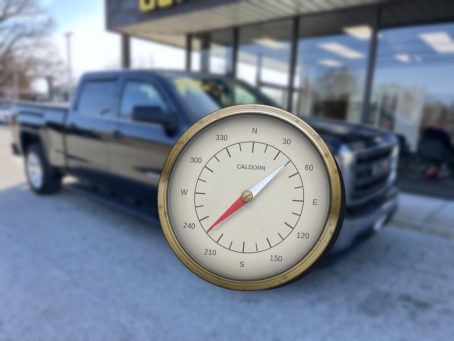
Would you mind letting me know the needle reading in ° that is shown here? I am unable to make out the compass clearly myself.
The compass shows 225 °
